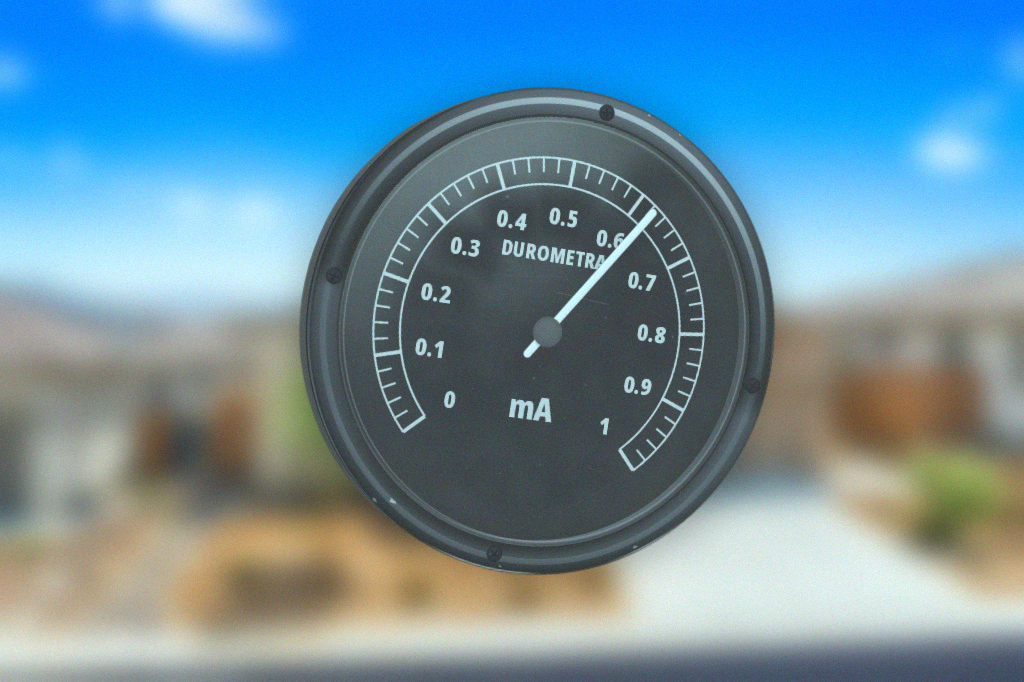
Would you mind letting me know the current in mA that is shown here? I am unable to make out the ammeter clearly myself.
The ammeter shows 0.62 mA
